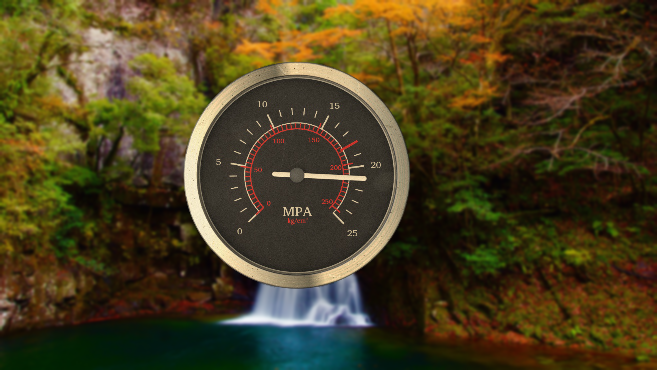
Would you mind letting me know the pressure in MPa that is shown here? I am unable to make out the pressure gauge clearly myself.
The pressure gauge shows 21 MPa
